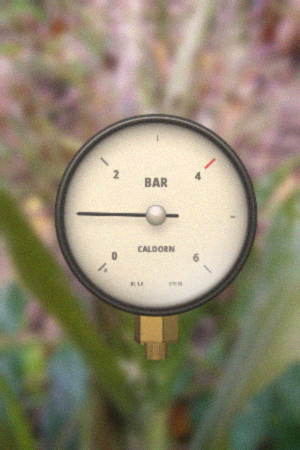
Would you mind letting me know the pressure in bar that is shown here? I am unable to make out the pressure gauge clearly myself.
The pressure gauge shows 1 bar
